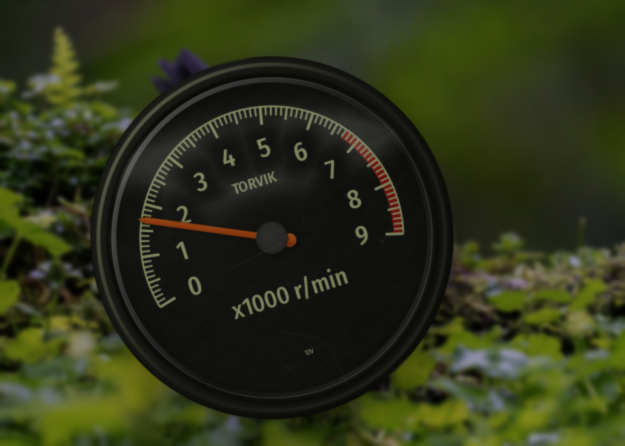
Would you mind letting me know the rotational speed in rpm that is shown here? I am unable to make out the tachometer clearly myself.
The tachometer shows 1700 rpm
